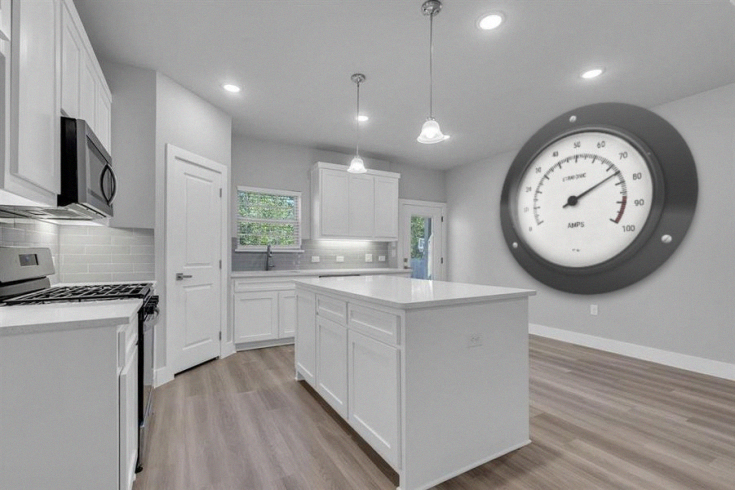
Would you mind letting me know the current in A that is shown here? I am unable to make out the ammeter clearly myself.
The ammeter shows 75 A
